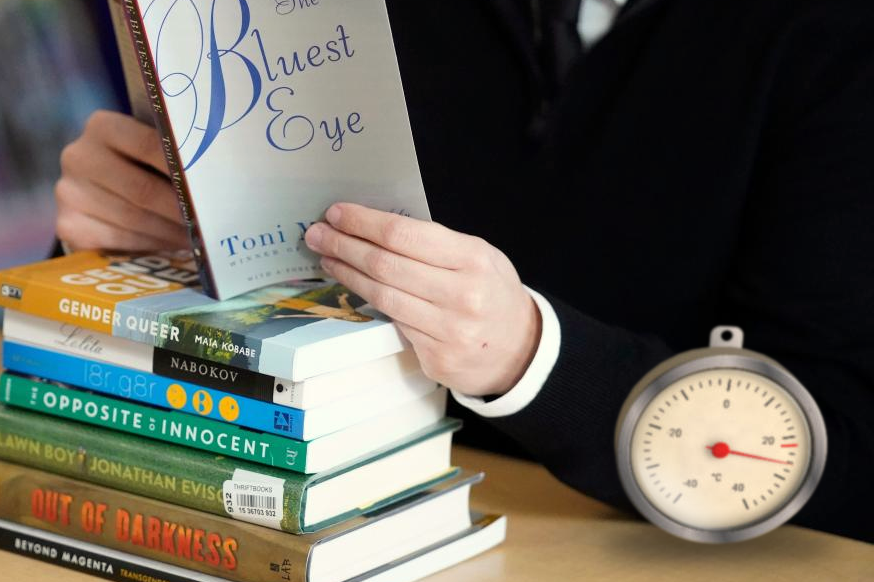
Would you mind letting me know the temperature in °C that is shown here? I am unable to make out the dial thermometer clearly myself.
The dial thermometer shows 26 °C
